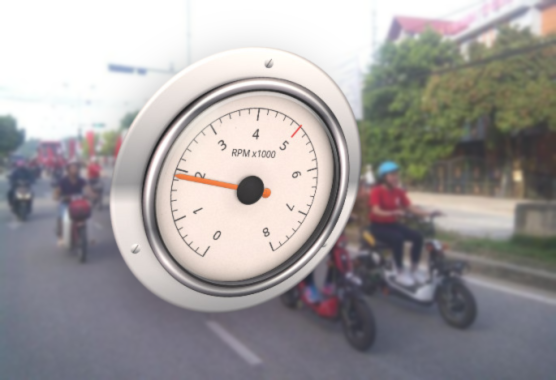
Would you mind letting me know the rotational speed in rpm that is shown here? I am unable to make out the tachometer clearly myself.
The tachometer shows 1900 rpm
